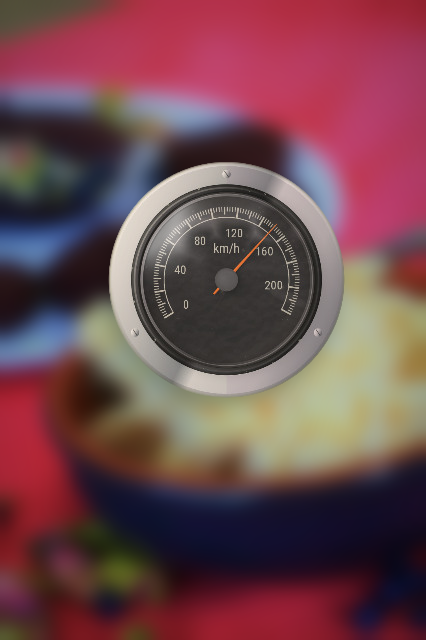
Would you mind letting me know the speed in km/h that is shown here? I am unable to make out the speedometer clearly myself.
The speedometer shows 150 km/h
